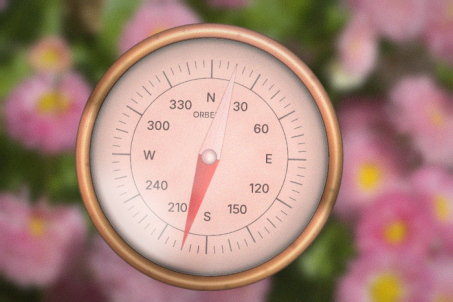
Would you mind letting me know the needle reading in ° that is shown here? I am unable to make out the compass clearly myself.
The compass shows 195 °
